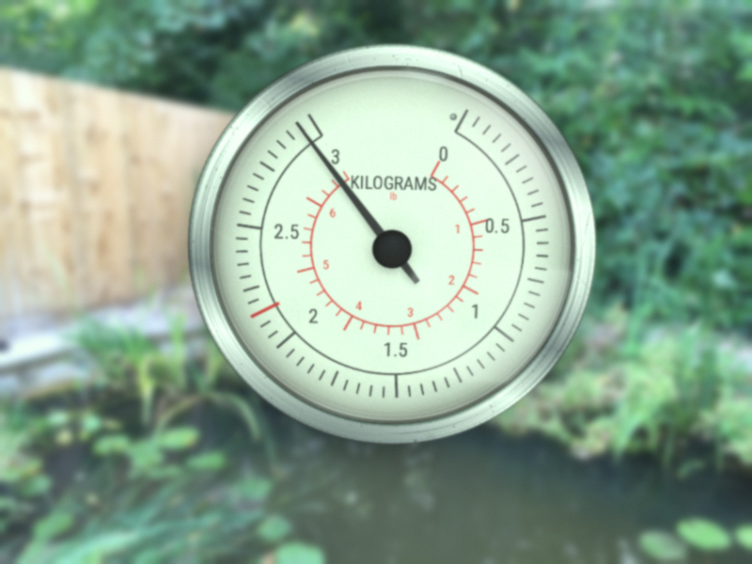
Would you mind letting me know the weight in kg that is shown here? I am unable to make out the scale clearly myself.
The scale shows 2.95 kg
